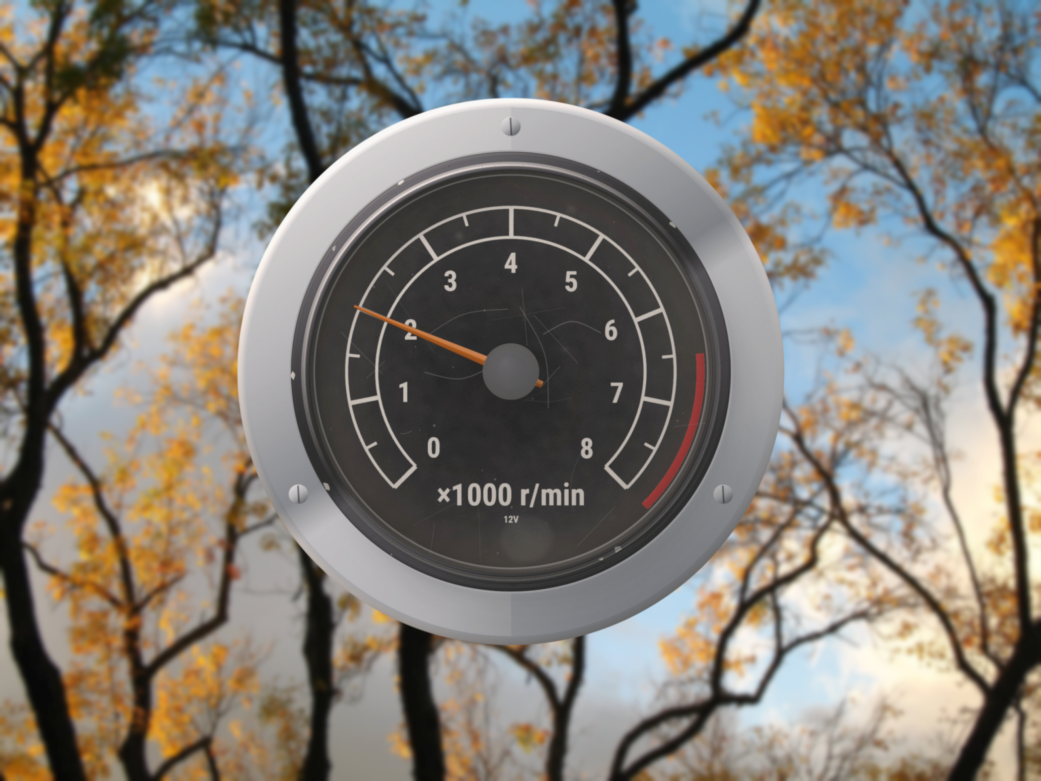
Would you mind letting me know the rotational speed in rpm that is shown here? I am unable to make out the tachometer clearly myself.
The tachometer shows 2000 rpm
